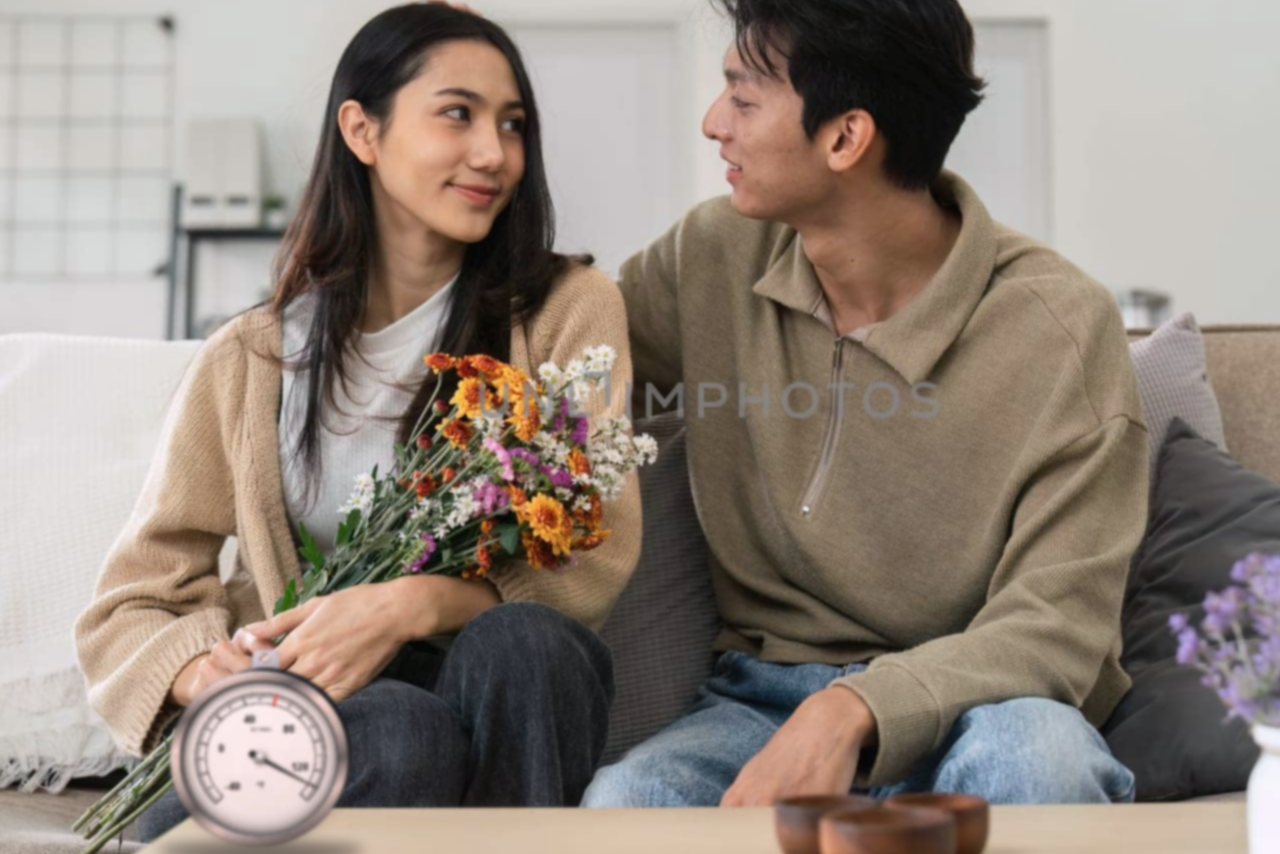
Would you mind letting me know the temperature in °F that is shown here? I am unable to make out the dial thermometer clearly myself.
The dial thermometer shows 130 °F
